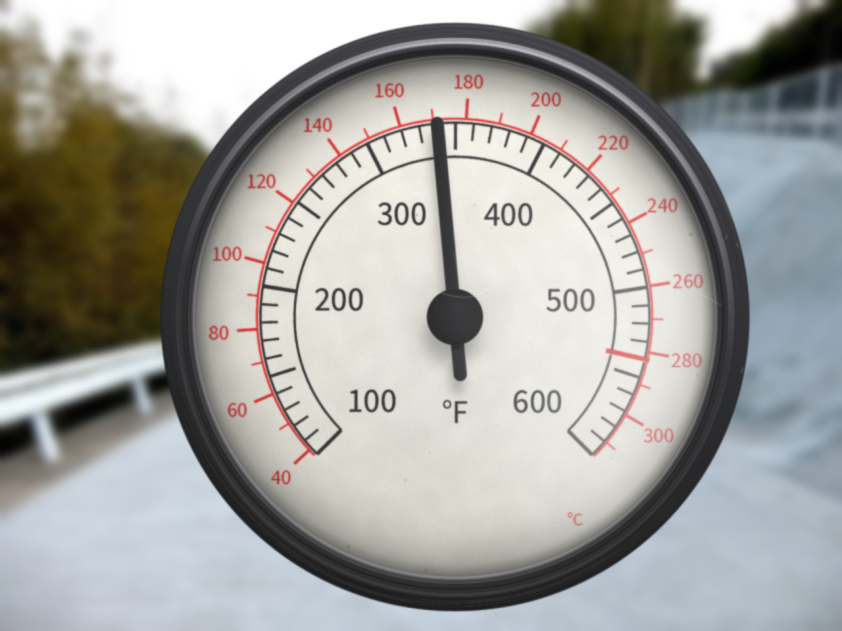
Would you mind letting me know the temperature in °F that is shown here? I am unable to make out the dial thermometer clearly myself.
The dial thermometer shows 340 °F
